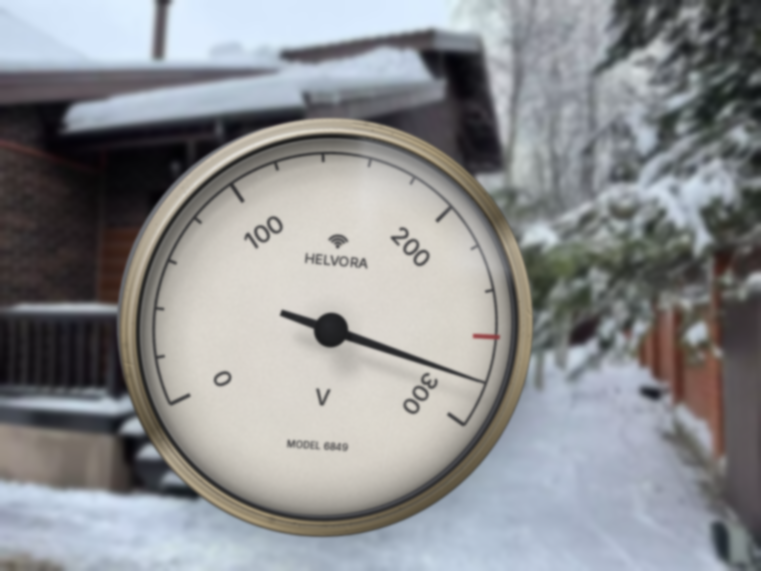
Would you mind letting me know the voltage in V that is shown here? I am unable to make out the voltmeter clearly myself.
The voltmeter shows 280 V
